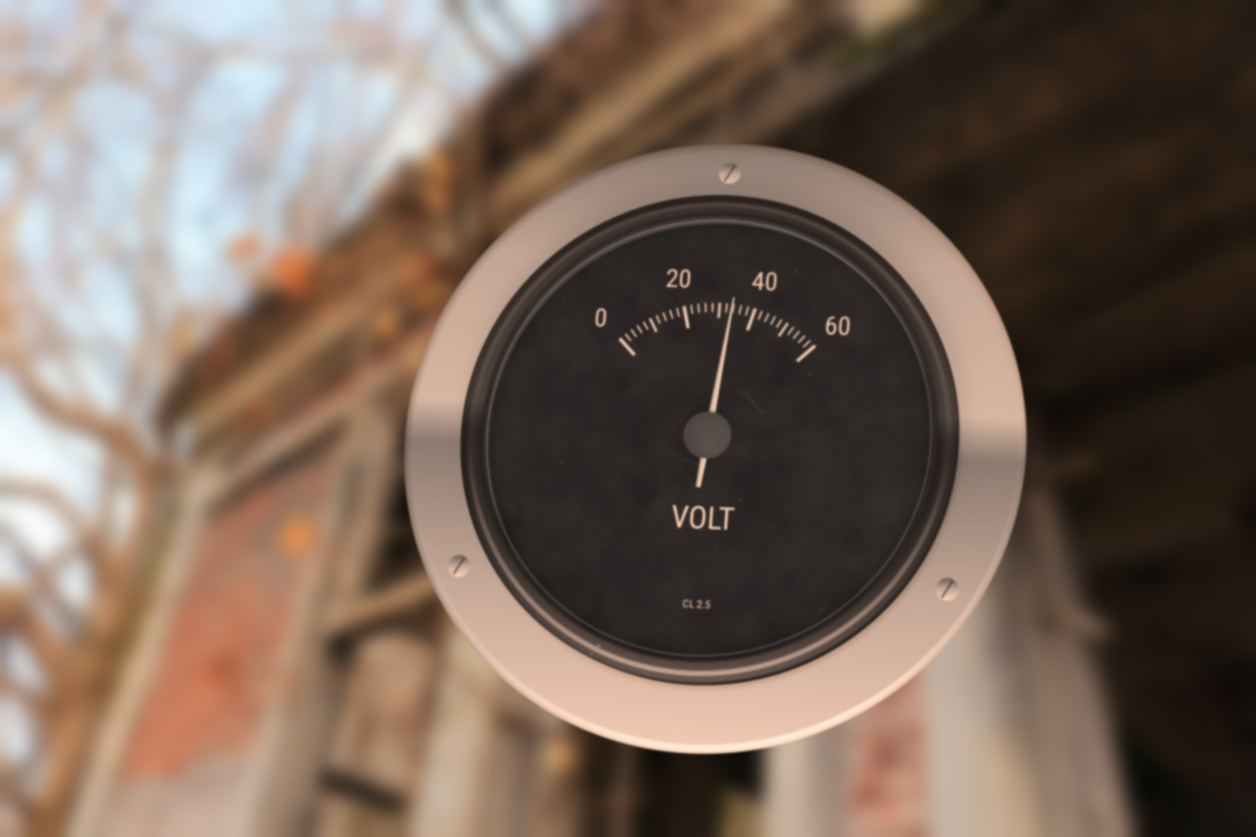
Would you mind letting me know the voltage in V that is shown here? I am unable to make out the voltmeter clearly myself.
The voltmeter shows 34 V
